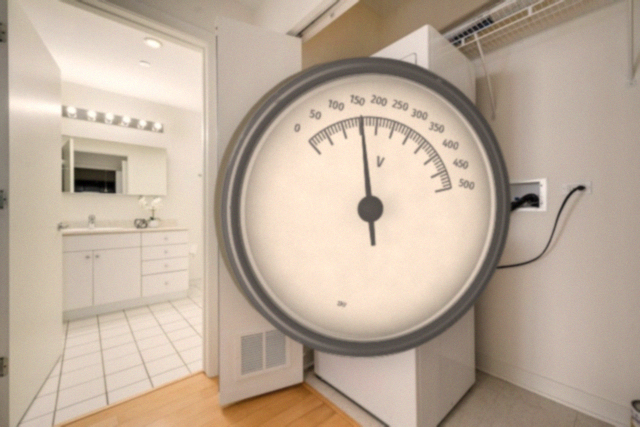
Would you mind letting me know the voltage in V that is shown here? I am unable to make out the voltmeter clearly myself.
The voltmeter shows 150 V
